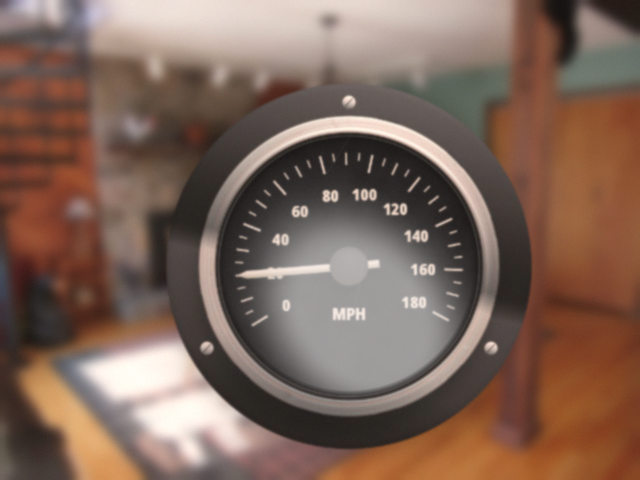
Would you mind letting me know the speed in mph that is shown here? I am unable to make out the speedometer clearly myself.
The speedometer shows 20 mph
